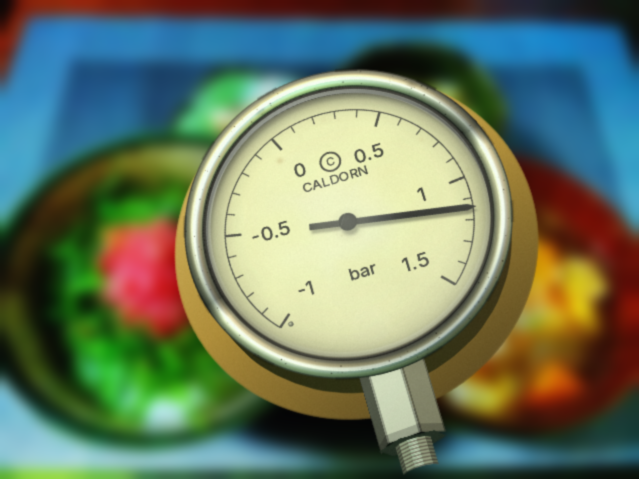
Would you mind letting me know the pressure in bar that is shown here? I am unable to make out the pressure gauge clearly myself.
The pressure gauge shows 1.15 bar
